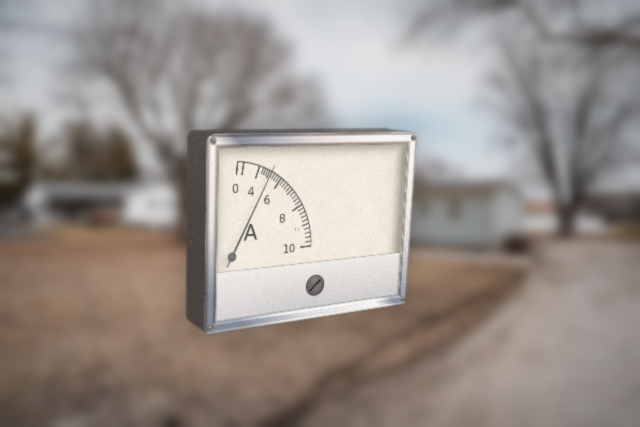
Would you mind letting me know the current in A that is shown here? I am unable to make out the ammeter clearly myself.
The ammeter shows 5 A
